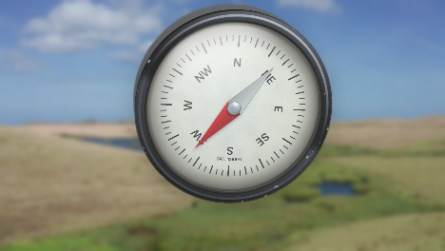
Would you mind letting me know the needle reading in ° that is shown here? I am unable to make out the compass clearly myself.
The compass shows 220 °
